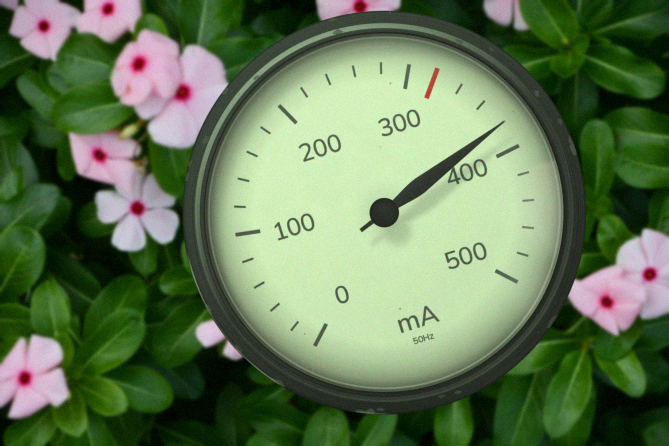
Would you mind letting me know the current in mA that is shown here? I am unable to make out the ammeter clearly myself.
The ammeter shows 380 mA
